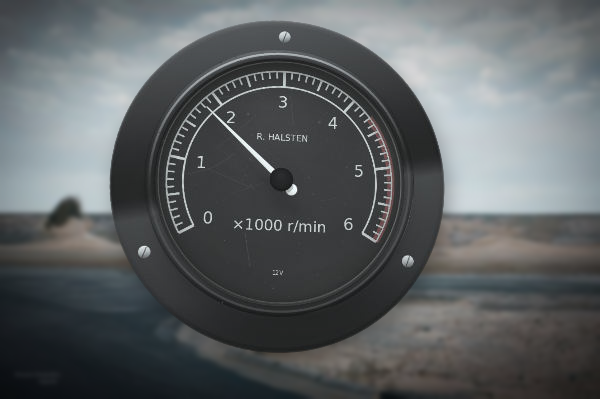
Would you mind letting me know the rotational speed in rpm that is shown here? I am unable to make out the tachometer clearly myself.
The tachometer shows 1800 rpm
